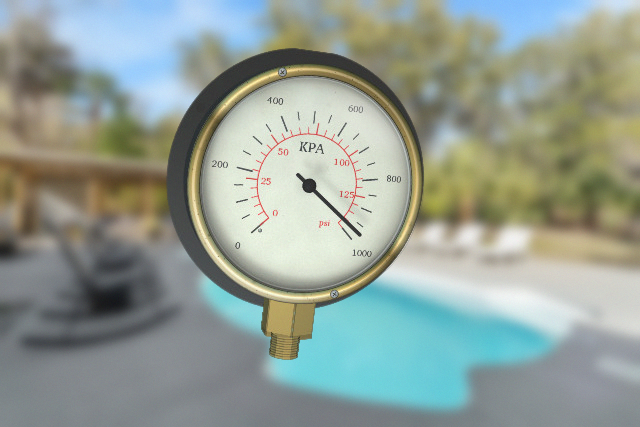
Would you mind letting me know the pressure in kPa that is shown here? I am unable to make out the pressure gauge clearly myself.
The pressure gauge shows 975 kPa
